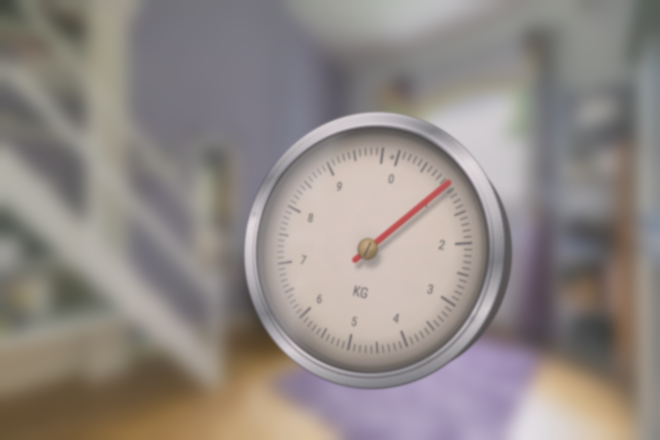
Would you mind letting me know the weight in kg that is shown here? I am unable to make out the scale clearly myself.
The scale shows 1 kg
